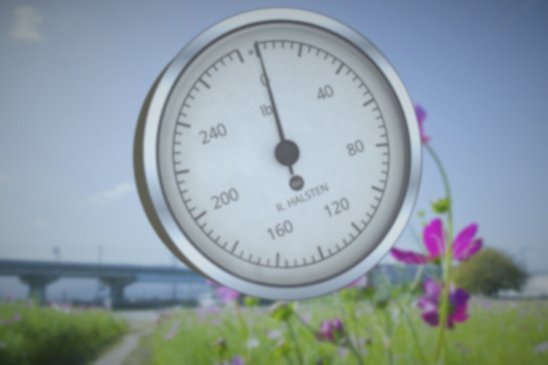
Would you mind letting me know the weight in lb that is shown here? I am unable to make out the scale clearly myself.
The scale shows 0 lb
